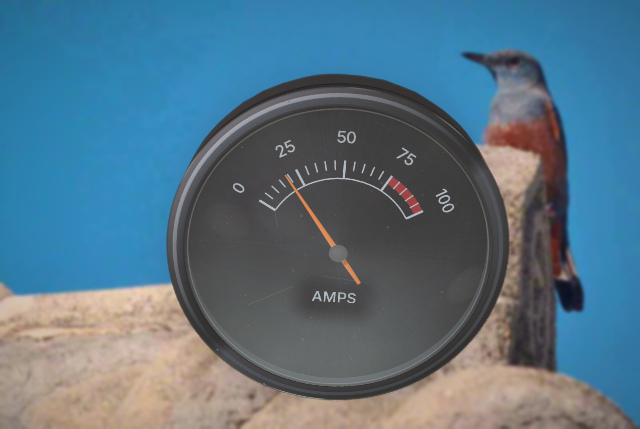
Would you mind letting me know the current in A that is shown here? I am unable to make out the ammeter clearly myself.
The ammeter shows 20 A
